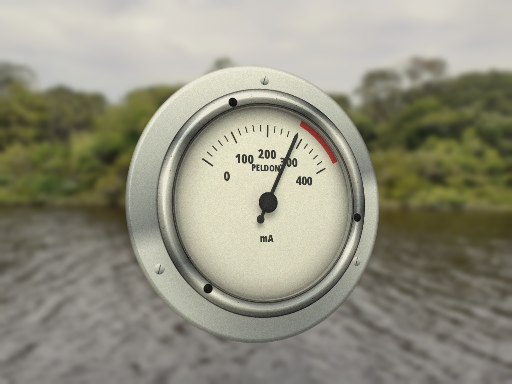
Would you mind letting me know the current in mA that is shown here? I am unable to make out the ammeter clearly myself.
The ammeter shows 280 mA
